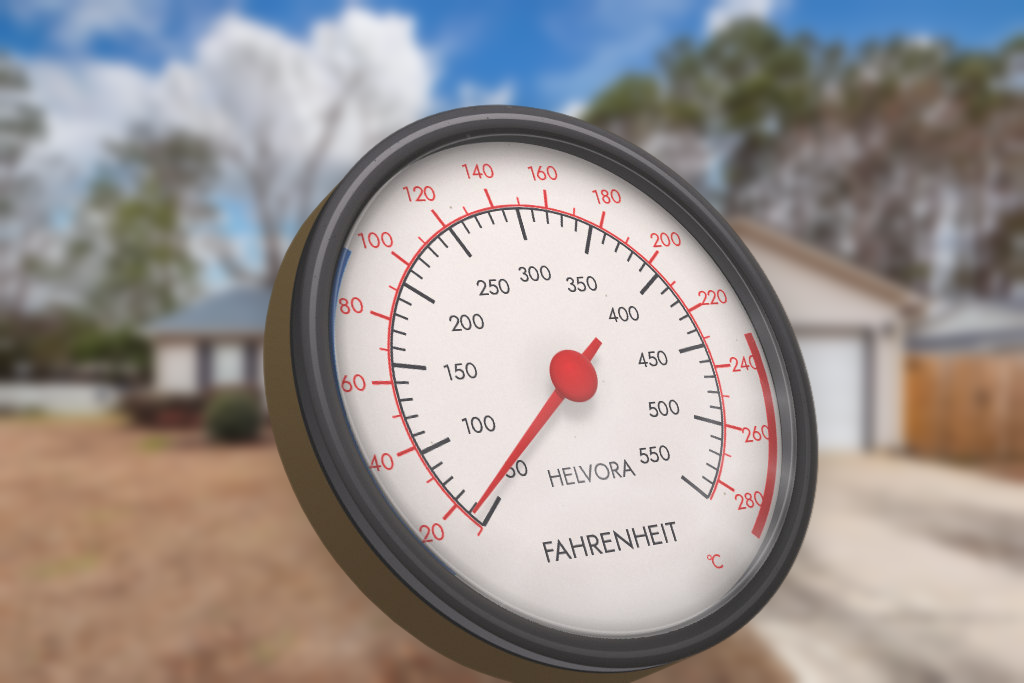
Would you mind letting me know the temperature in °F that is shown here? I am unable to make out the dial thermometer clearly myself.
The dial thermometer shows 60 °F
